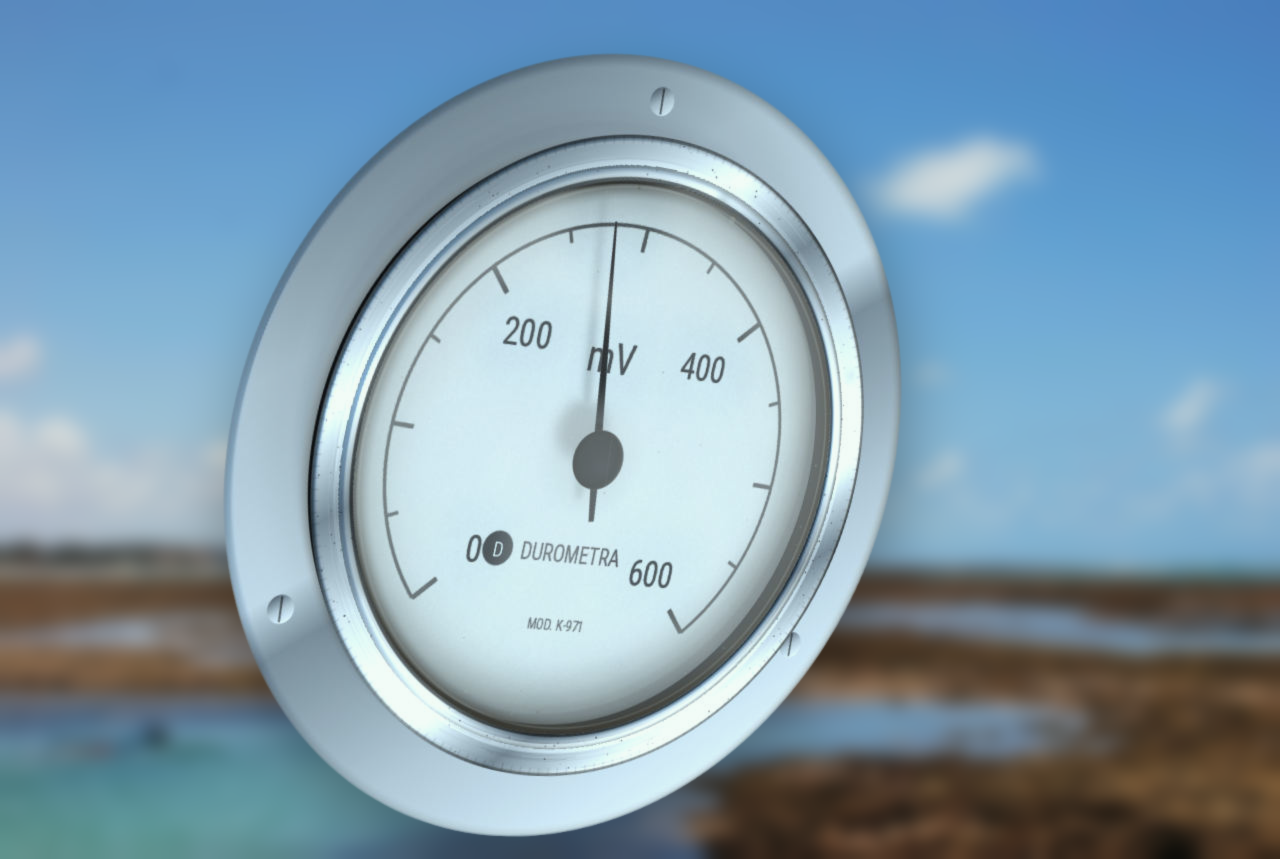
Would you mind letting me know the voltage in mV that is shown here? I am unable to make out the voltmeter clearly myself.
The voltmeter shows 275 mV
